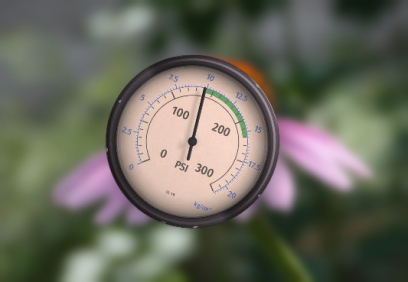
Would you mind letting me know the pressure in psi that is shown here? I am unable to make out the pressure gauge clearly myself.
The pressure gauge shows 140 psi
